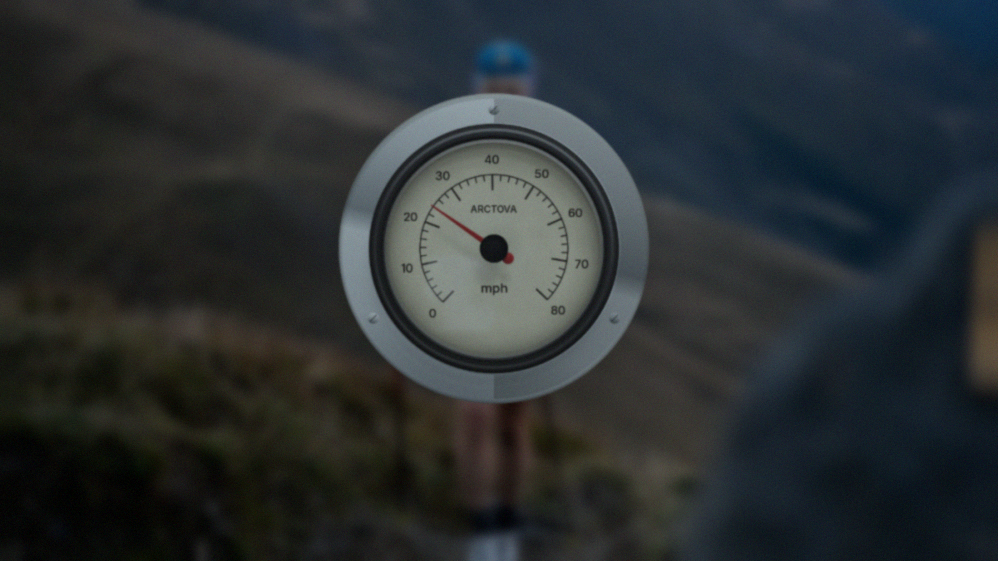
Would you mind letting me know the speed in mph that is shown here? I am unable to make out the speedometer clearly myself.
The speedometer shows 24 mph
